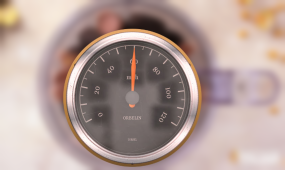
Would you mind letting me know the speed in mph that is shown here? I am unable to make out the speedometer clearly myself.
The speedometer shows 60 mph
